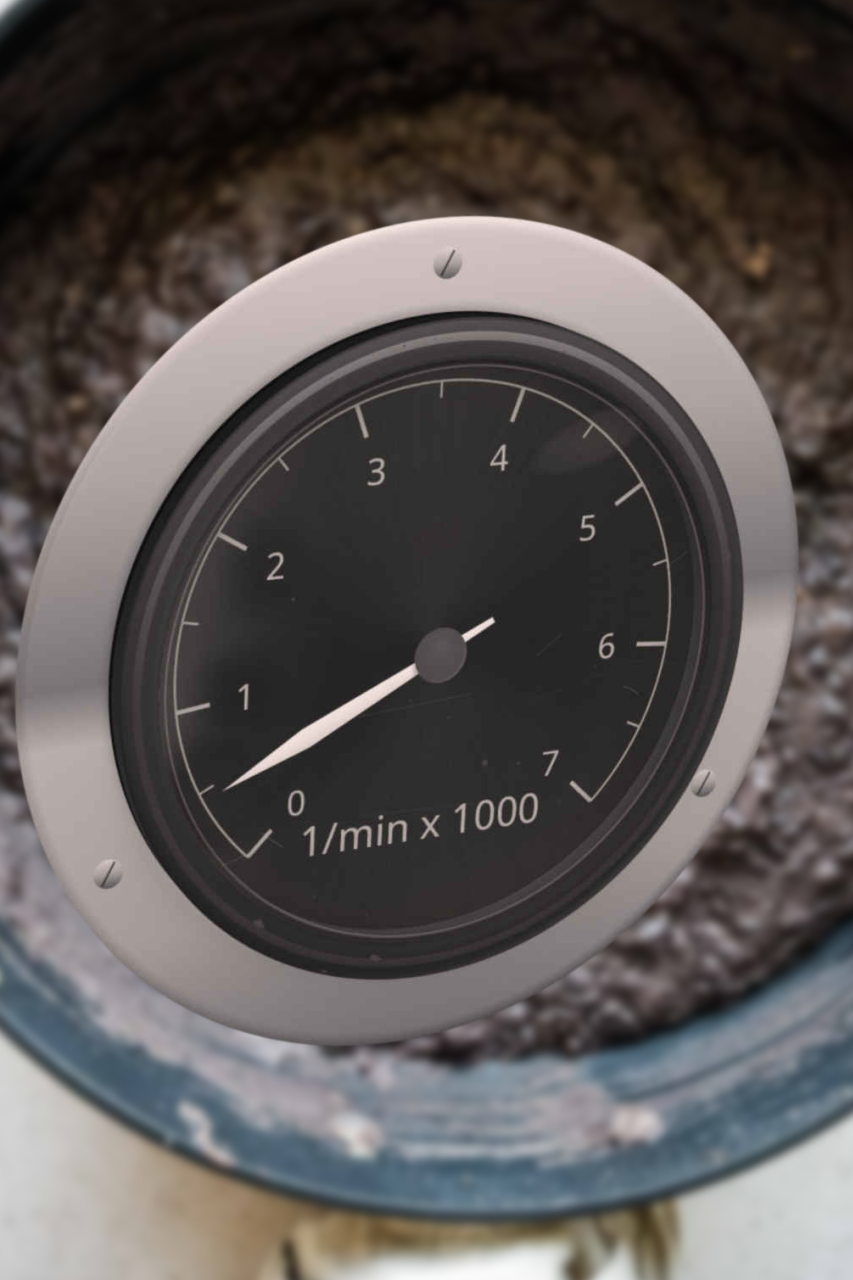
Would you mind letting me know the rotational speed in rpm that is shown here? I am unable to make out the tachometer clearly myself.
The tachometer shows 500 rpm
